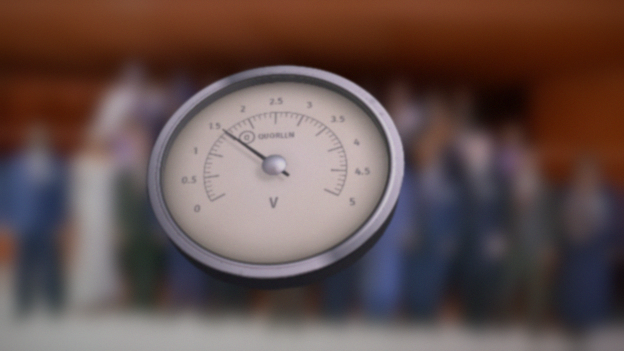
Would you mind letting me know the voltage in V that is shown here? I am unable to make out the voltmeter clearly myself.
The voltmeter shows 1.5 V
